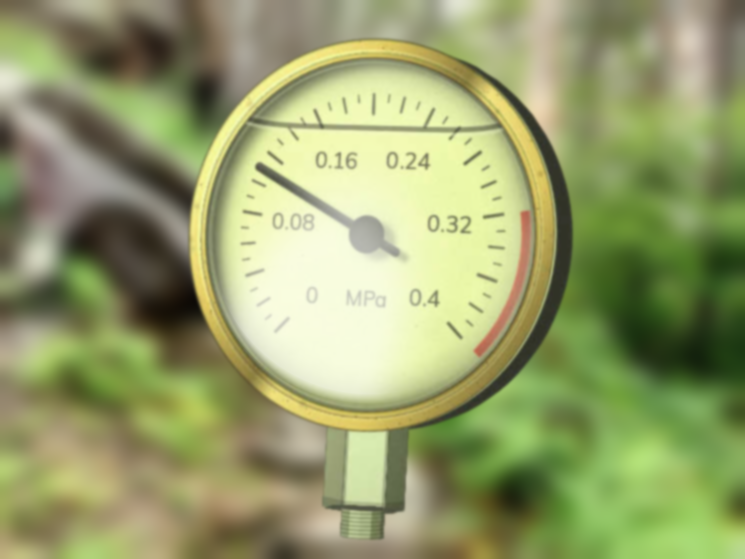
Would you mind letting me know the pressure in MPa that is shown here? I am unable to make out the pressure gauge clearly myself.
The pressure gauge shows 0.11 MPa
